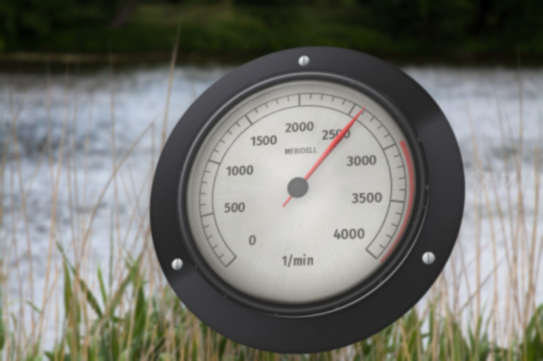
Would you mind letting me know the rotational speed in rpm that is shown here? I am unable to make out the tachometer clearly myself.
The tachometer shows 2600 rpm
